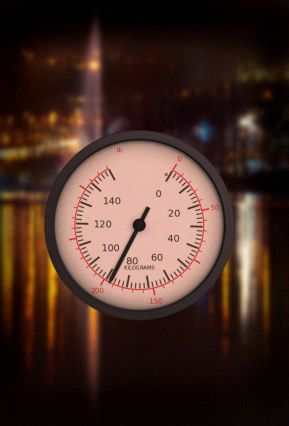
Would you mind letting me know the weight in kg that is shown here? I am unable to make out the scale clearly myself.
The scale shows 88 kg
